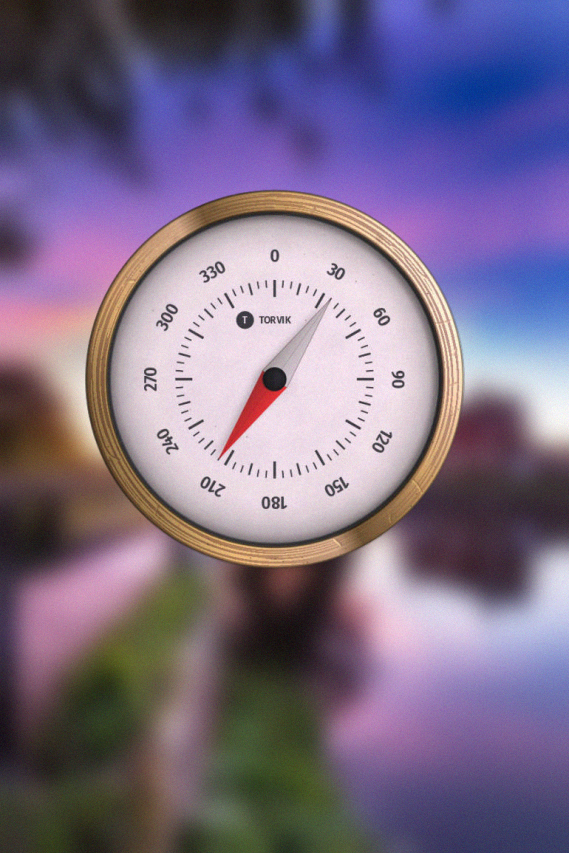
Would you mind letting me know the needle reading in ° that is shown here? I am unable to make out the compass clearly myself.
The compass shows 215 °
